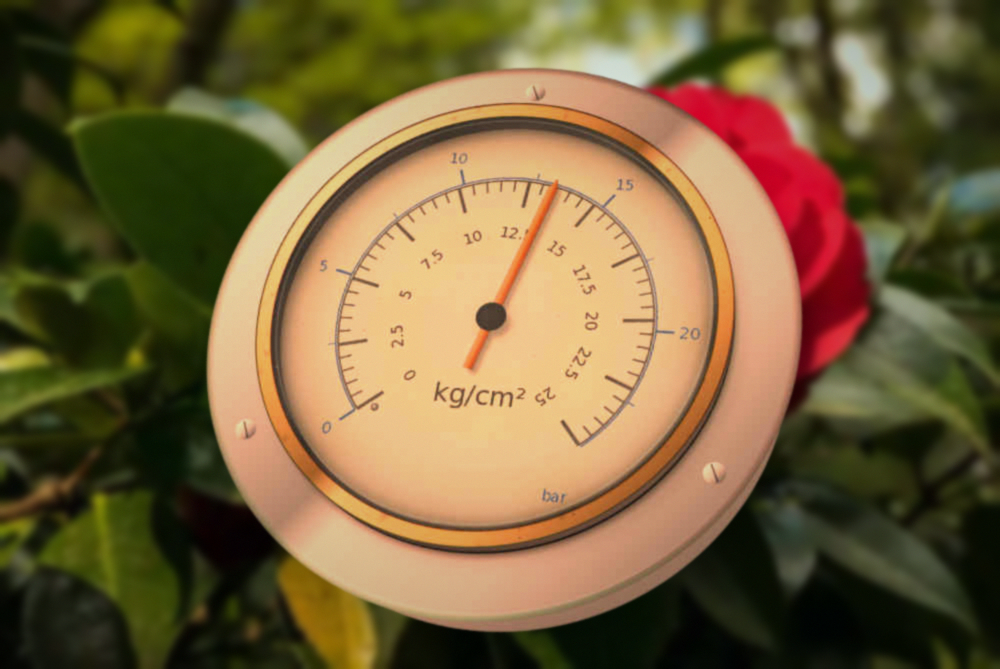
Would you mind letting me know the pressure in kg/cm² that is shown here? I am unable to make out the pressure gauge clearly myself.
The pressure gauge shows 13.5 kg/cm²
